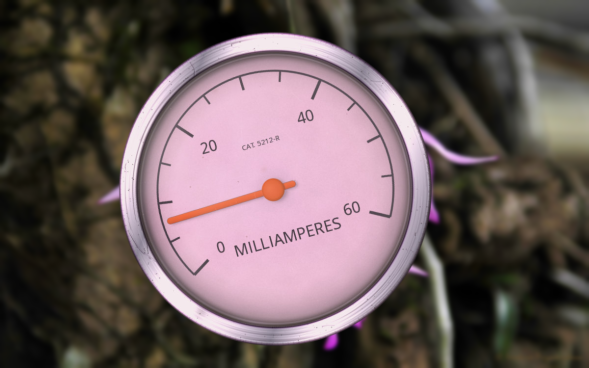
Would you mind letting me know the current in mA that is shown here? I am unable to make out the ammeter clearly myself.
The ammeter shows 7.5 mA
